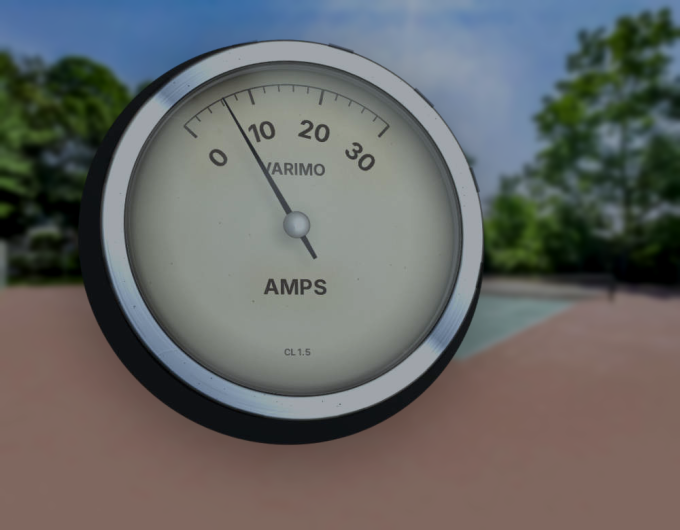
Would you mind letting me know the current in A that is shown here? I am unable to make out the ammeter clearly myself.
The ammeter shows 6 A
